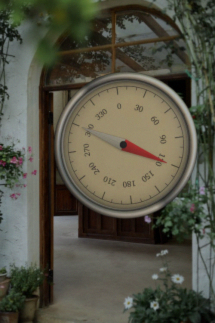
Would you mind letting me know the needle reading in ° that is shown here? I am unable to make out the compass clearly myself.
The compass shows 120 °
